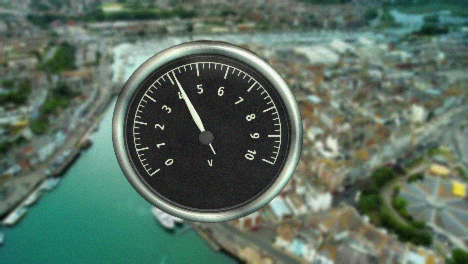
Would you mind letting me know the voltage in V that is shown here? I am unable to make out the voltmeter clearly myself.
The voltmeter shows 4.2 V
